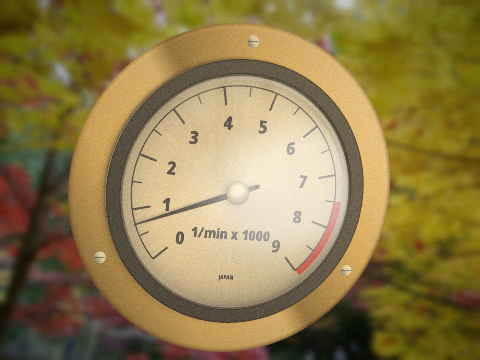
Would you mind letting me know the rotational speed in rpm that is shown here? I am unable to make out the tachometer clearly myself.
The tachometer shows 750 rpm
